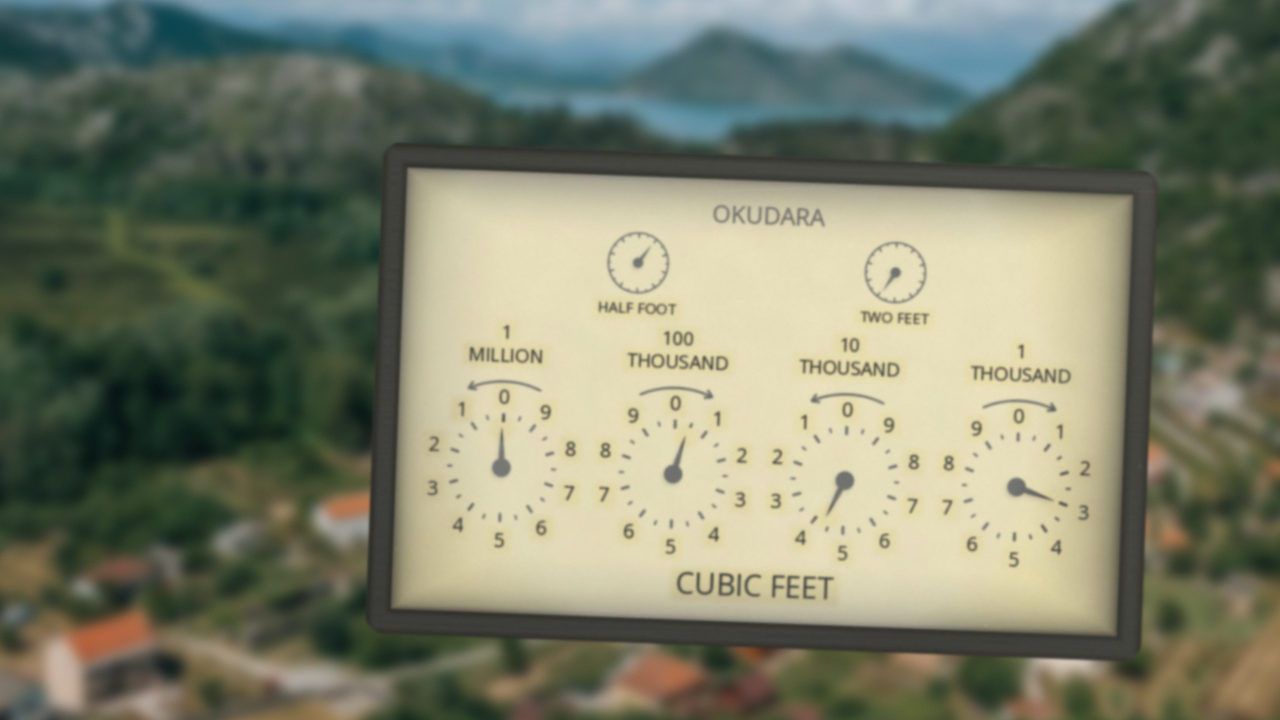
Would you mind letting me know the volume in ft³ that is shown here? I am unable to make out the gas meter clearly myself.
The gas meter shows 4300 ft³
